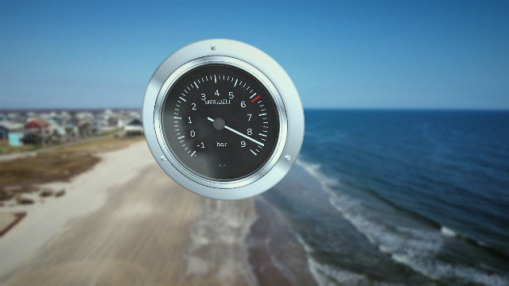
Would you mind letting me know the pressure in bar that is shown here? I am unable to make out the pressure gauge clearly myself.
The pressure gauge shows 8.4 bar
